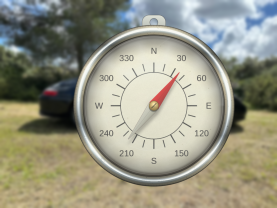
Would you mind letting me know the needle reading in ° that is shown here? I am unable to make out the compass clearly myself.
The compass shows 37.5 °
